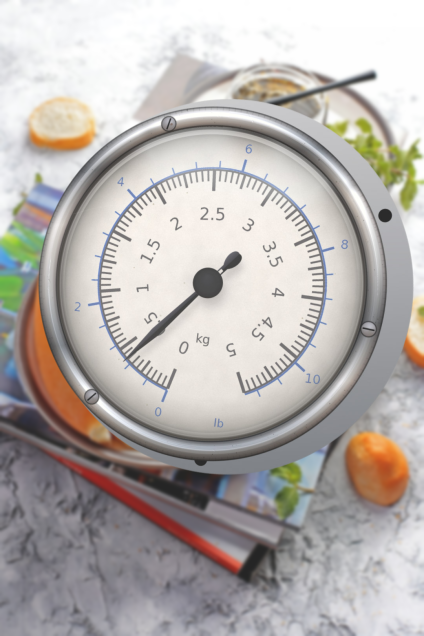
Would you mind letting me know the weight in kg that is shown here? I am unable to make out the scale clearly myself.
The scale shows 0.4 kg
